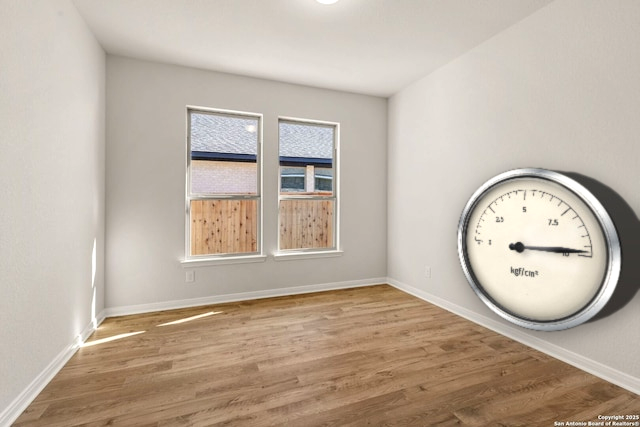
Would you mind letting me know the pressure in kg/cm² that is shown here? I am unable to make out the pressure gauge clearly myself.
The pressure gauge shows 9.75 kg/cm²
